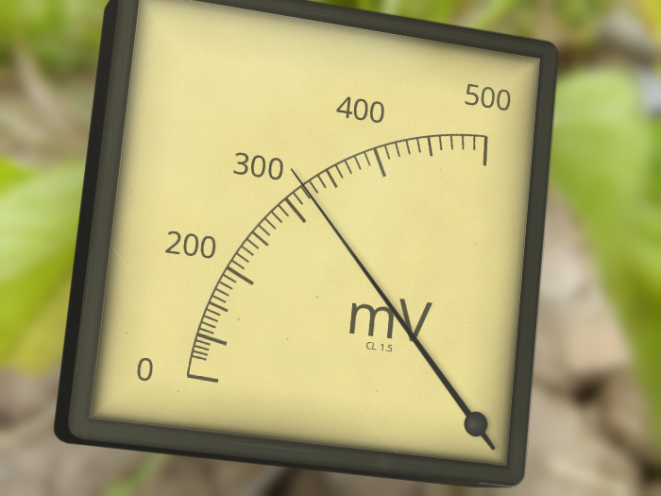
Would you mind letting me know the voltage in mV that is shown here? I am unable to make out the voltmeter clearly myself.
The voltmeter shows 320 mV
